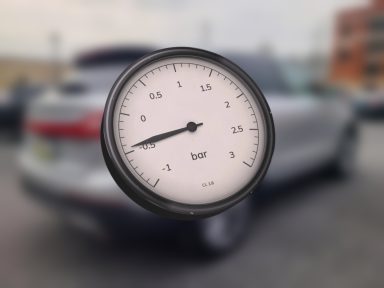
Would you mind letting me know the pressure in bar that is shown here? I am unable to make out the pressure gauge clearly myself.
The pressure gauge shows -0.45 bar
